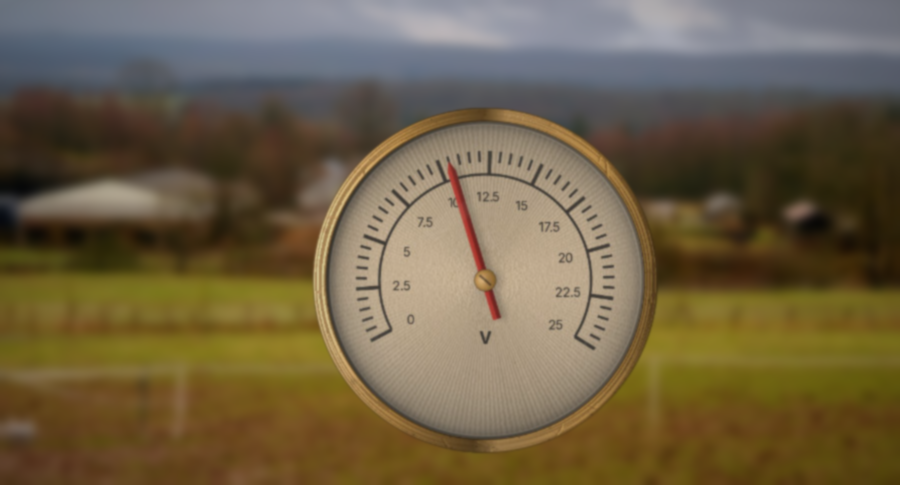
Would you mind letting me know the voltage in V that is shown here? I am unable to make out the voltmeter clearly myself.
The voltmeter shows 10.5 V
